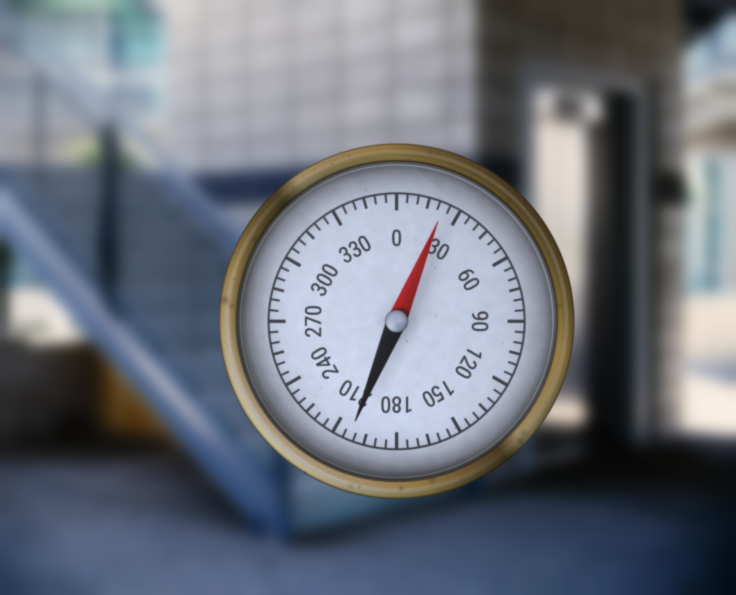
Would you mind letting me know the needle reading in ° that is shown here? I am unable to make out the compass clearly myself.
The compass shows 22.5 °
